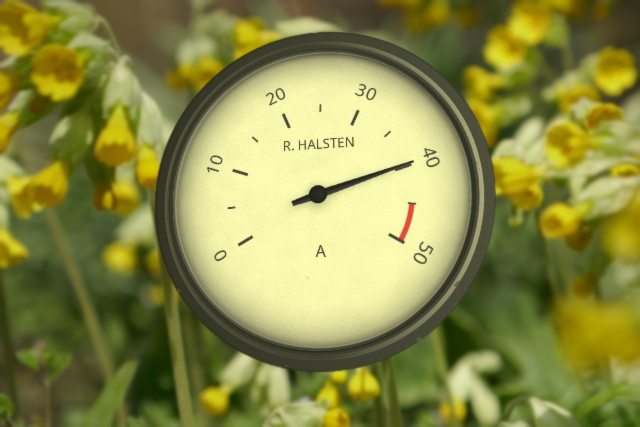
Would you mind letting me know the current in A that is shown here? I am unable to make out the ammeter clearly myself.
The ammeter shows 40 A
